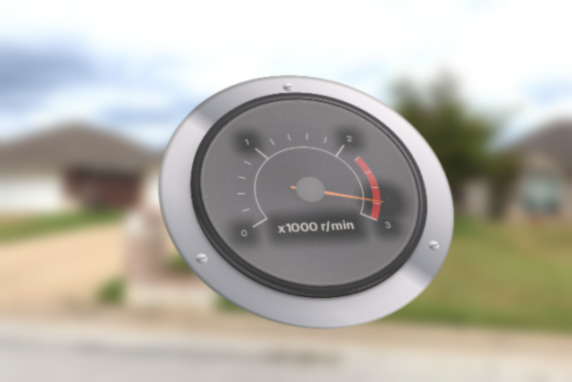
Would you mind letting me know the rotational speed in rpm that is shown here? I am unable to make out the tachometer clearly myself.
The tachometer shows 2800 rpm
